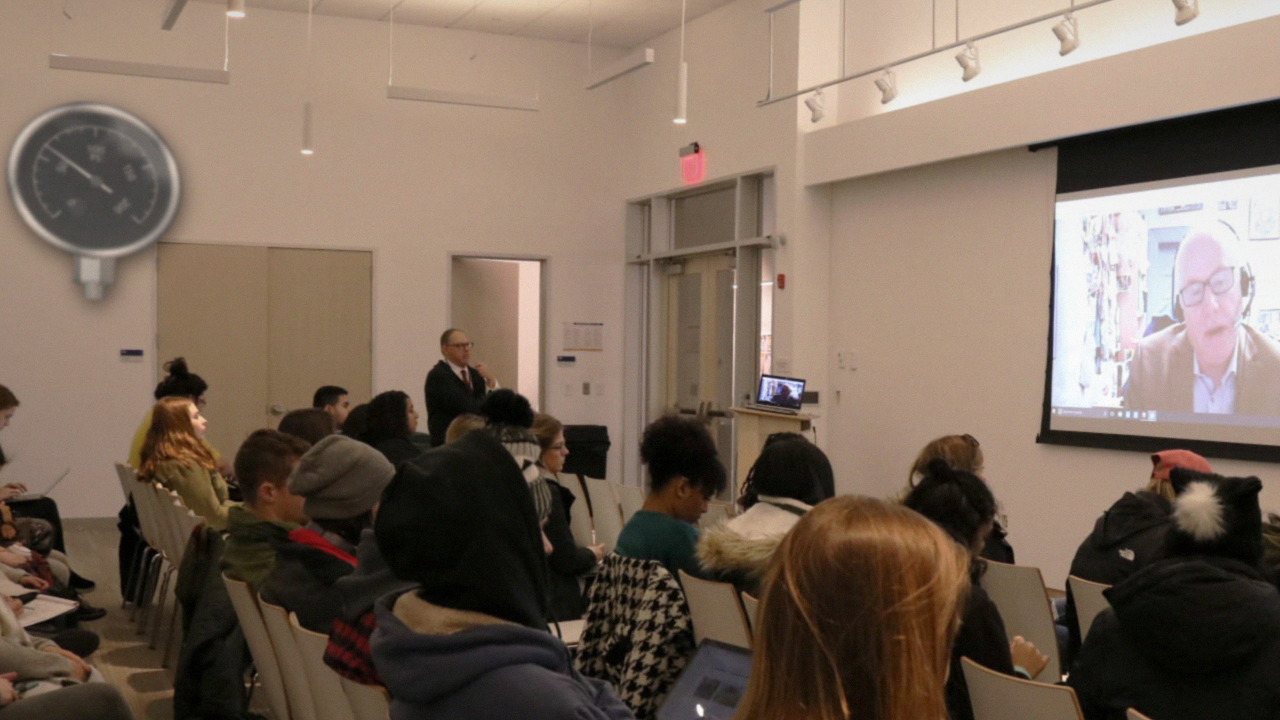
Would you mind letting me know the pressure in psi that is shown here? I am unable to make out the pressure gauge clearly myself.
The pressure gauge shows 60 psi
